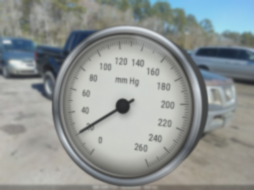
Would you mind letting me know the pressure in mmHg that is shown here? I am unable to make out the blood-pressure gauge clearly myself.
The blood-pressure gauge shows 20 mmHg
